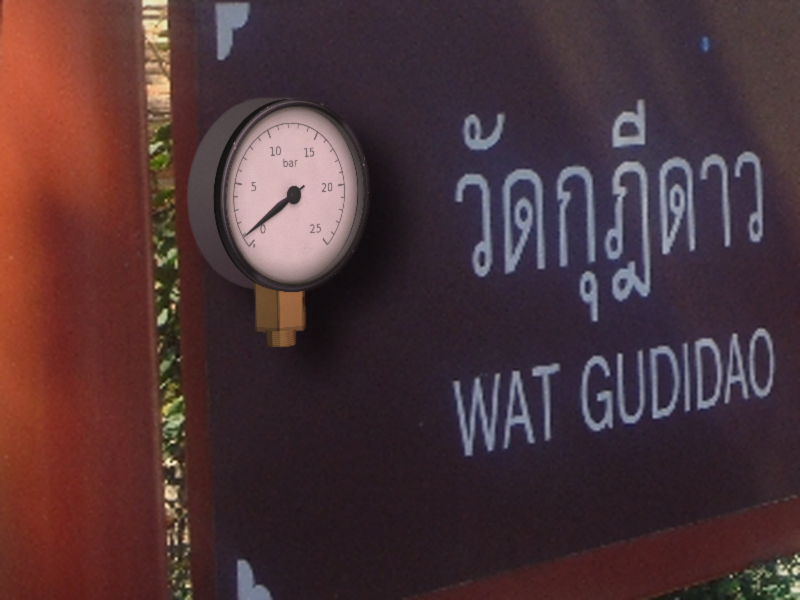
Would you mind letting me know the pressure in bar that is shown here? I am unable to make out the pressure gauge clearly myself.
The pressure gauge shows 1 bar
